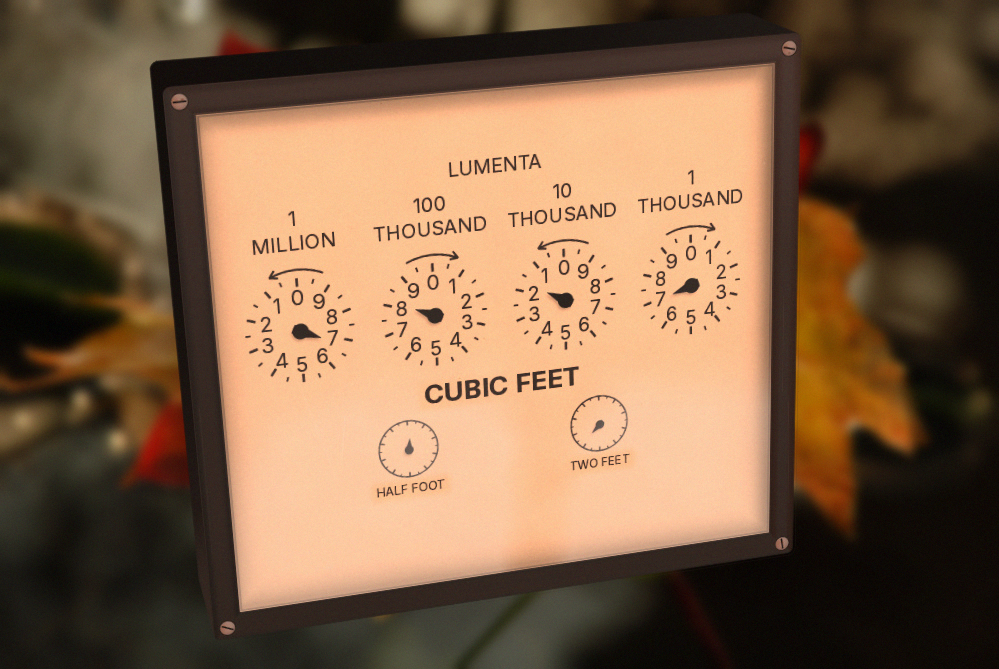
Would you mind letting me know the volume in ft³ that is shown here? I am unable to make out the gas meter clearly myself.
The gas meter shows 681700 ft³
